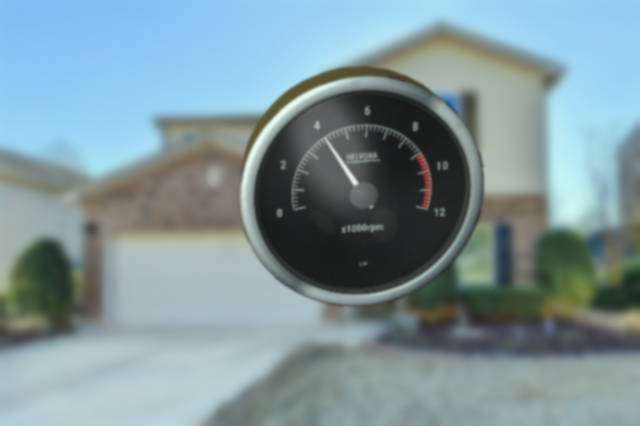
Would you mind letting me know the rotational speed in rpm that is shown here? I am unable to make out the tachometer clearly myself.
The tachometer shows 4000 rpm
